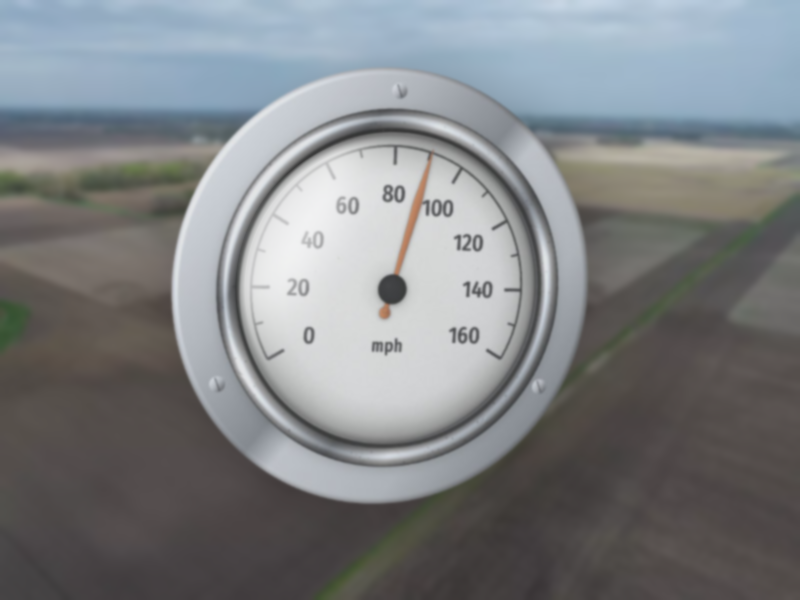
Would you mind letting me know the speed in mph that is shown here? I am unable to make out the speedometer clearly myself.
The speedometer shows 90 mph
